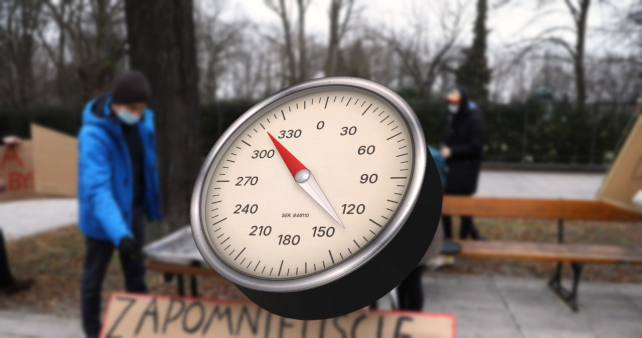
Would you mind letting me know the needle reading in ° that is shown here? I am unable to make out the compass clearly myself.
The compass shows 315 °
